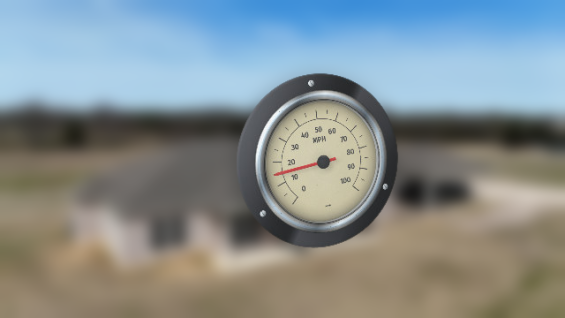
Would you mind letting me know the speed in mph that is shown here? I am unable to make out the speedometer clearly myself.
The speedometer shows 15 mph
